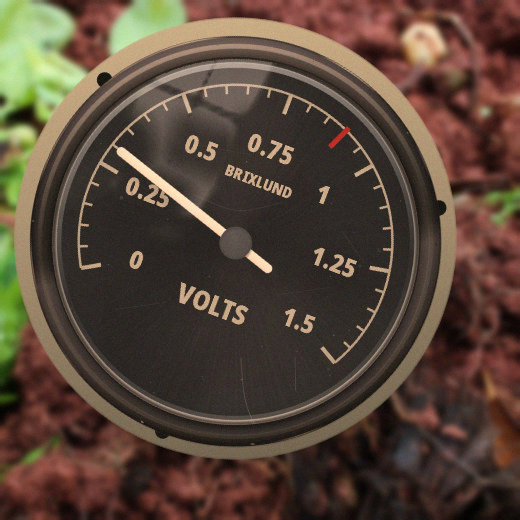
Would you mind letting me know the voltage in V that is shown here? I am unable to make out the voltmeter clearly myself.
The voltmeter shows 0.3 V
